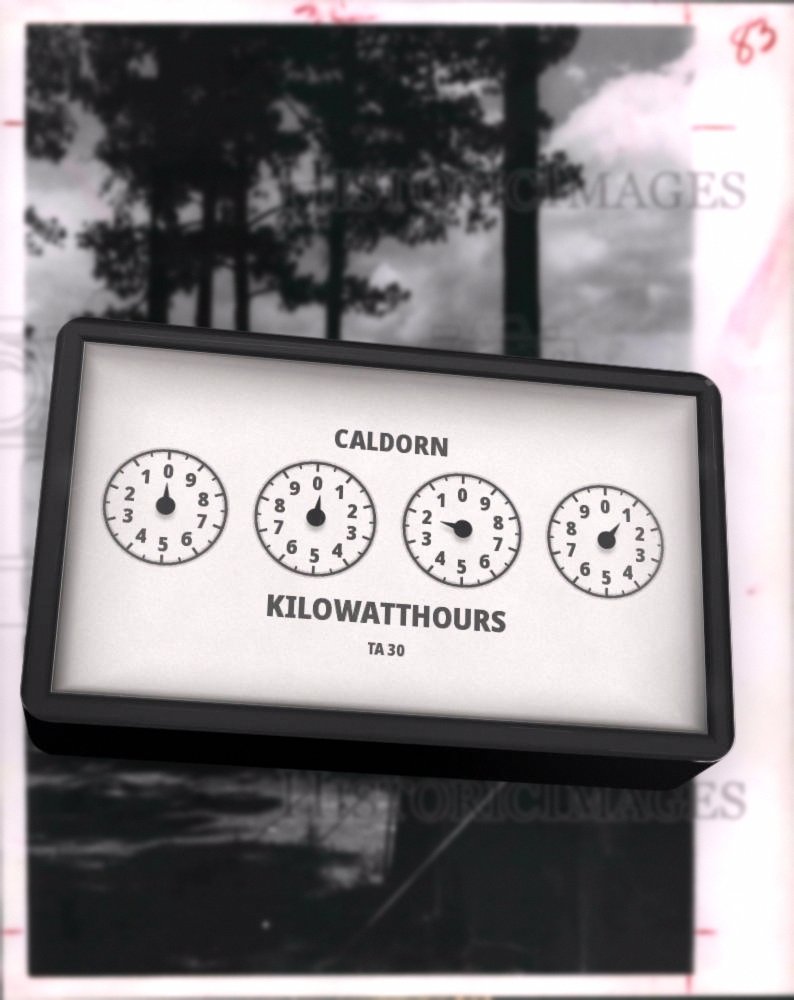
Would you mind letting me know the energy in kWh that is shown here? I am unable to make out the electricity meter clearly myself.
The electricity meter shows 21 kWh
